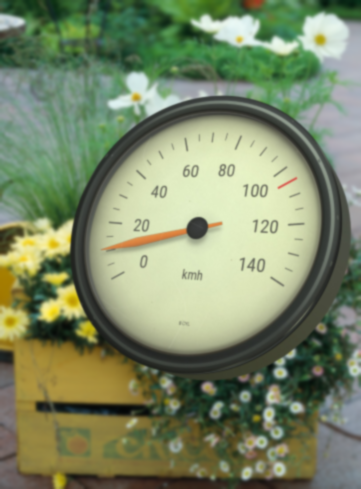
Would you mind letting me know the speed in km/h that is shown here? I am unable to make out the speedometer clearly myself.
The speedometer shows 10 km/h
